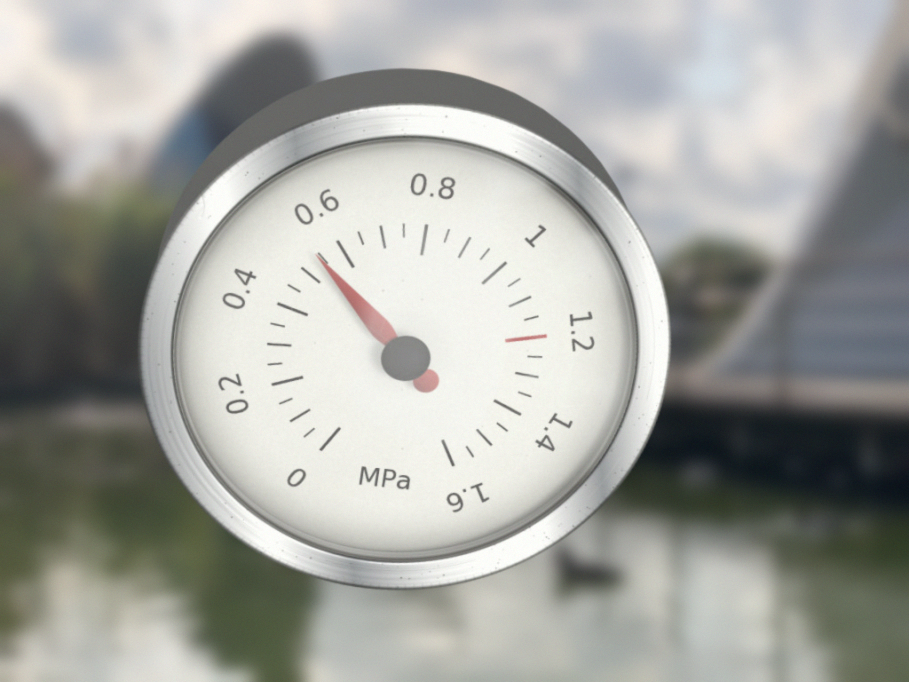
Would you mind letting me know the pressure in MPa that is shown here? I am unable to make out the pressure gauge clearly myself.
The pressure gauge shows 0.55 MPa
